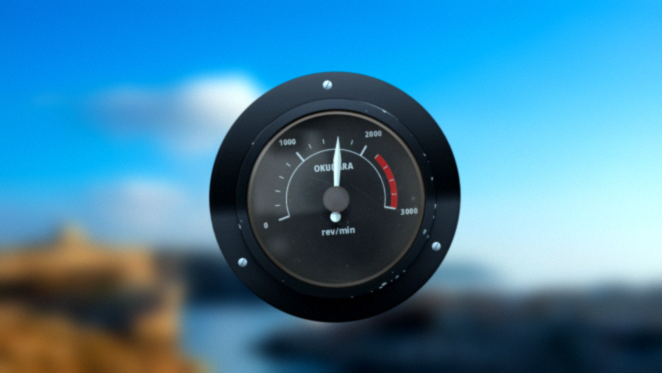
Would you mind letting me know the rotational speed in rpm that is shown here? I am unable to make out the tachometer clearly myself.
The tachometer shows 1600 rpm
